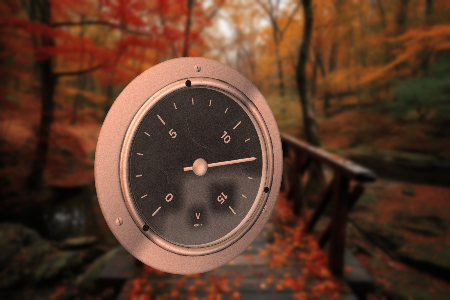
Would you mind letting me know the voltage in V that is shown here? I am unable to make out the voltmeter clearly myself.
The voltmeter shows 12 V
